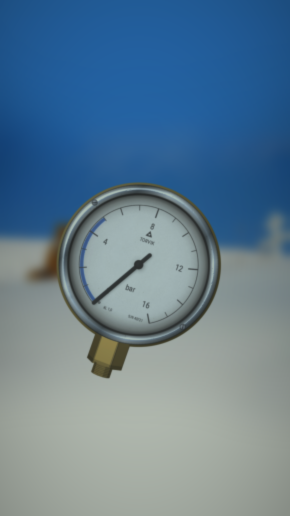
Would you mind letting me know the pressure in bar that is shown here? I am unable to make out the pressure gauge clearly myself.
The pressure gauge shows 0 bar
